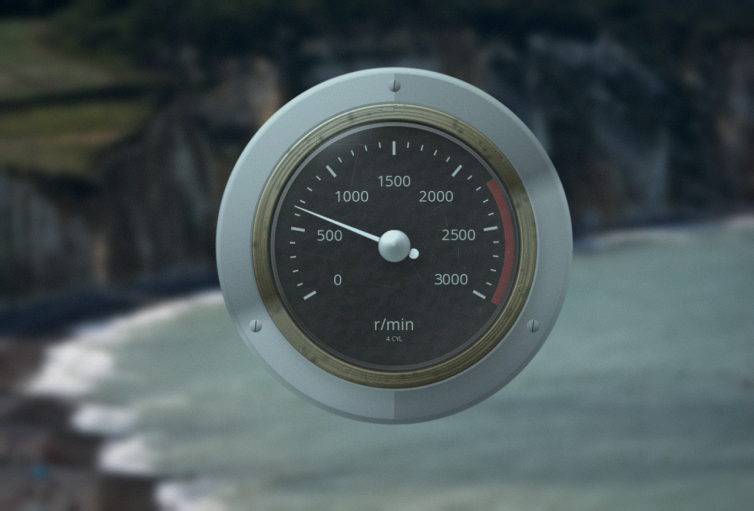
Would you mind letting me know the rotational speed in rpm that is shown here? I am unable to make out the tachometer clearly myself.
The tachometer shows 650 rpm
